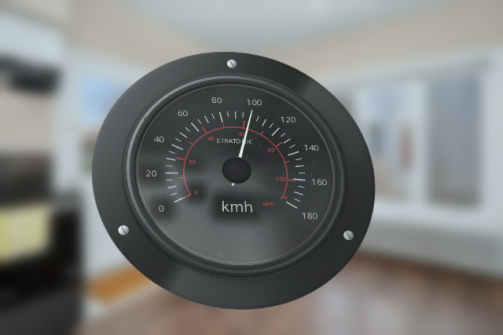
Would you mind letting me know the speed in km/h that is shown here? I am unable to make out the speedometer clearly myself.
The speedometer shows 100 km/h
